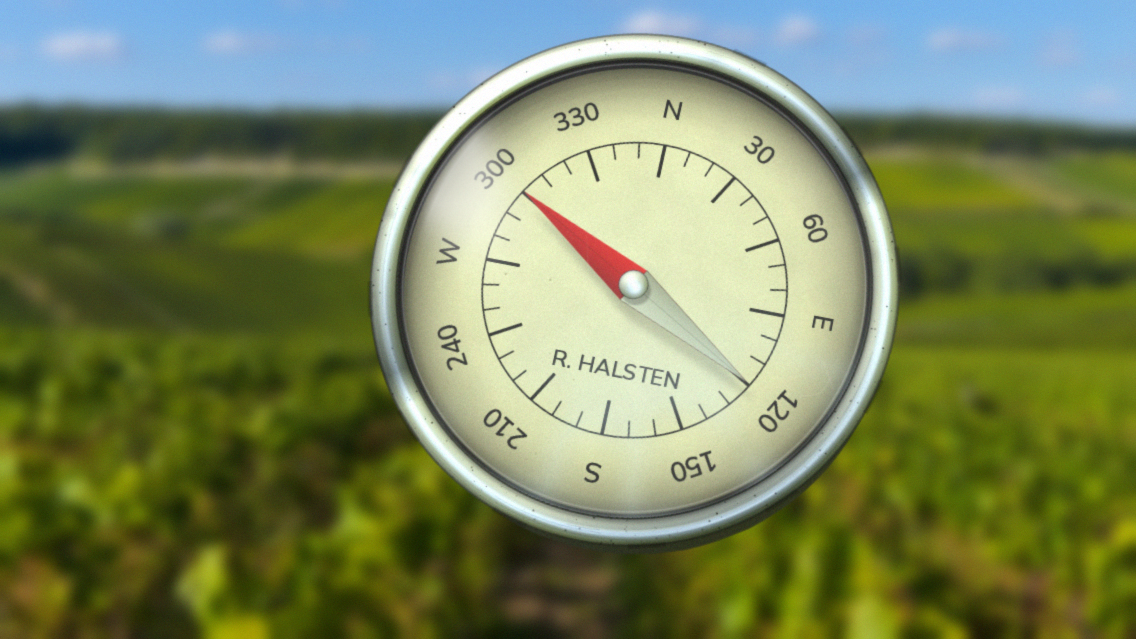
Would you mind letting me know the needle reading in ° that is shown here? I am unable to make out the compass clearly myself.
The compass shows 300 °
